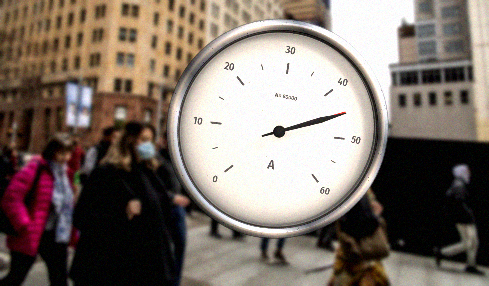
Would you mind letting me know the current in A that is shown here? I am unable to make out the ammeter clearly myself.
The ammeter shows 45 A
